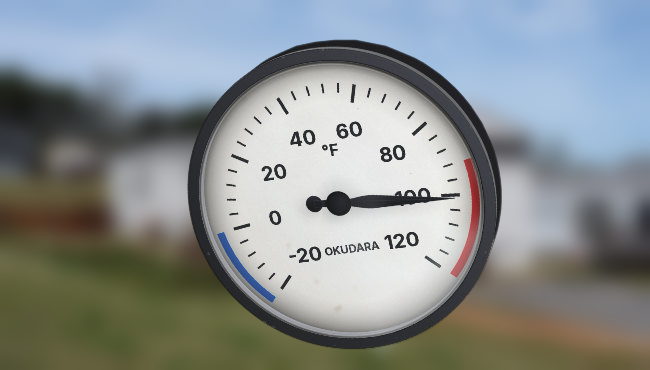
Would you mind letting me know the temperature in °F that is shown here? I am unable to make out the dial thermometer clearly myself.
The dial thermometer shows 100 °F
